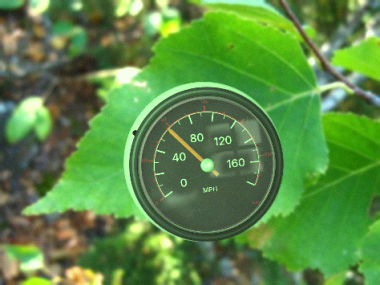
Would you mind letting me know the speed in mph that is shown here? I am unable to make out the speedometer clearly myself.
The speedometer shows 60 mph
